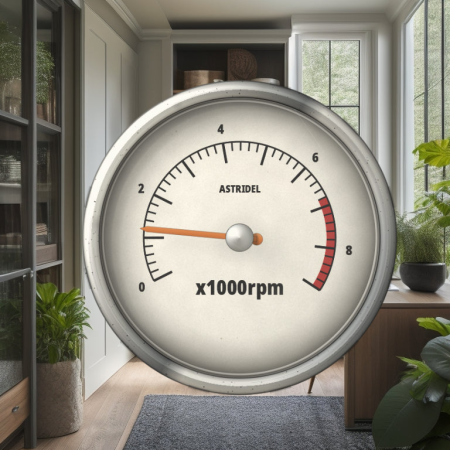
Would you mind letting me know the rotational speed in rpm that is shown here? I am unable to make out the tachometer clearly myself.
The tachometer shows 1200 rpm
